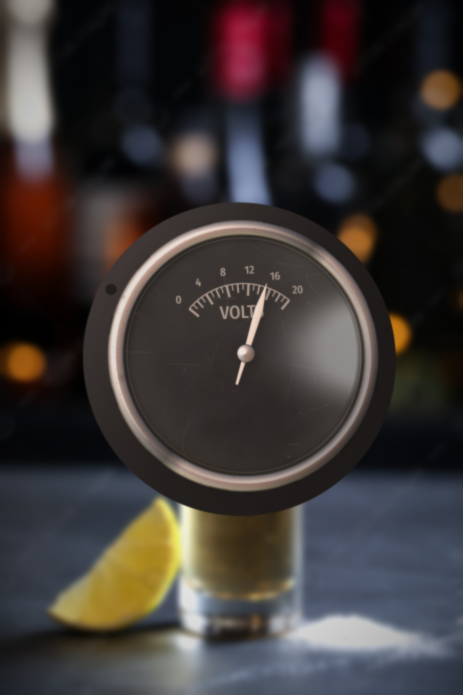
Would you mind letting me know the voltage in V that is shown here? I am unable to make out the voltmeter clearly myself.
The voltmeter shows 15 V
